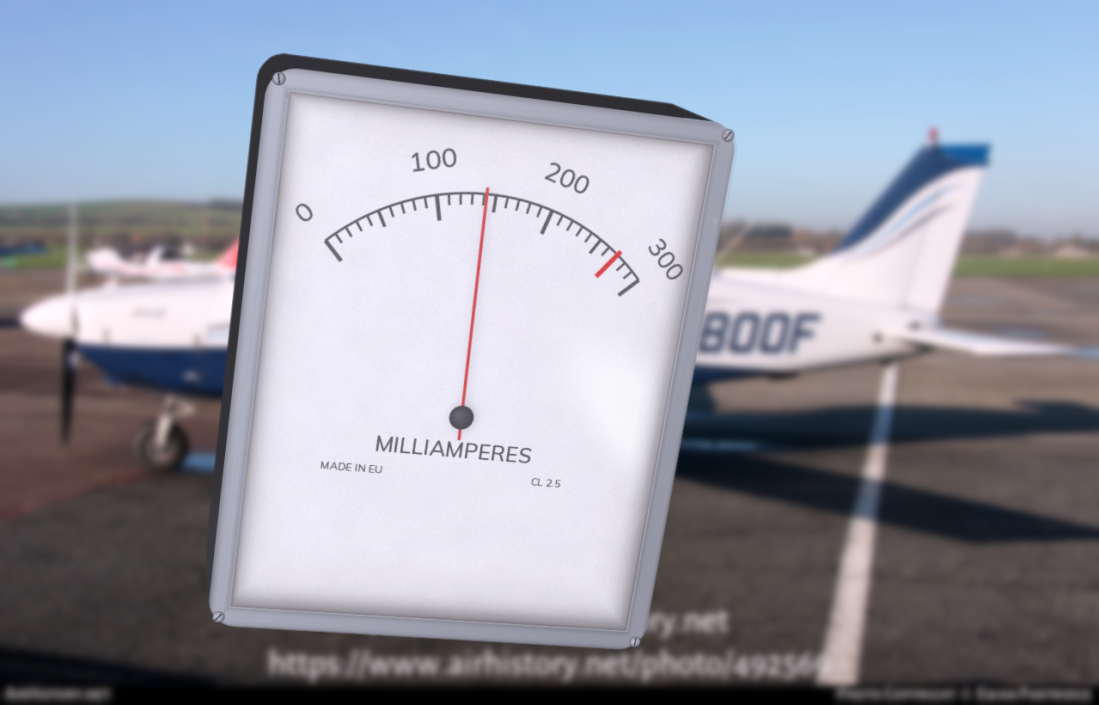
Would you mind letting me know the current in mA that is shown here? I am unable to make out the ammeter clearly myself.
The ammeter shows 140 mA
